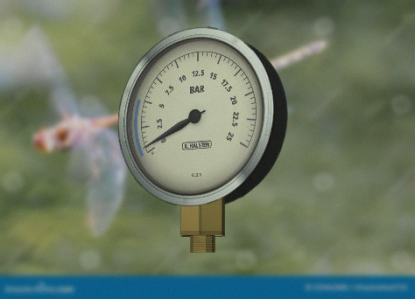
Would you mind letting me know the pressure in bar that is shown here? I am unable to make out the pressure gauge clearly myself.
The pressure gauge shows 0.5 bar
